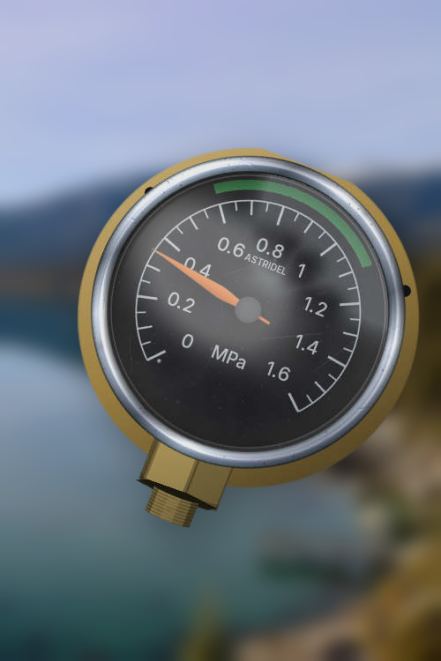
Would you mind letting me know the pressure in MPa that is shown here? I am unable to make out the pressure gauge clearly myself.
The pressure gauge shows 0.35 MPa
